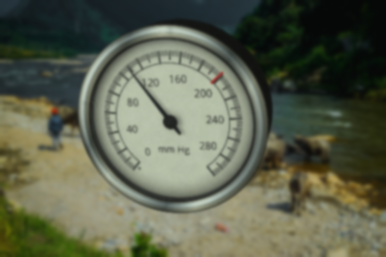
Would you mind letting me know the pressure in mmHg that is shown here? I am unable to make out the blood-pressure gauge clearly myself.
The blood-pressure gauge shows 110 mmHg
